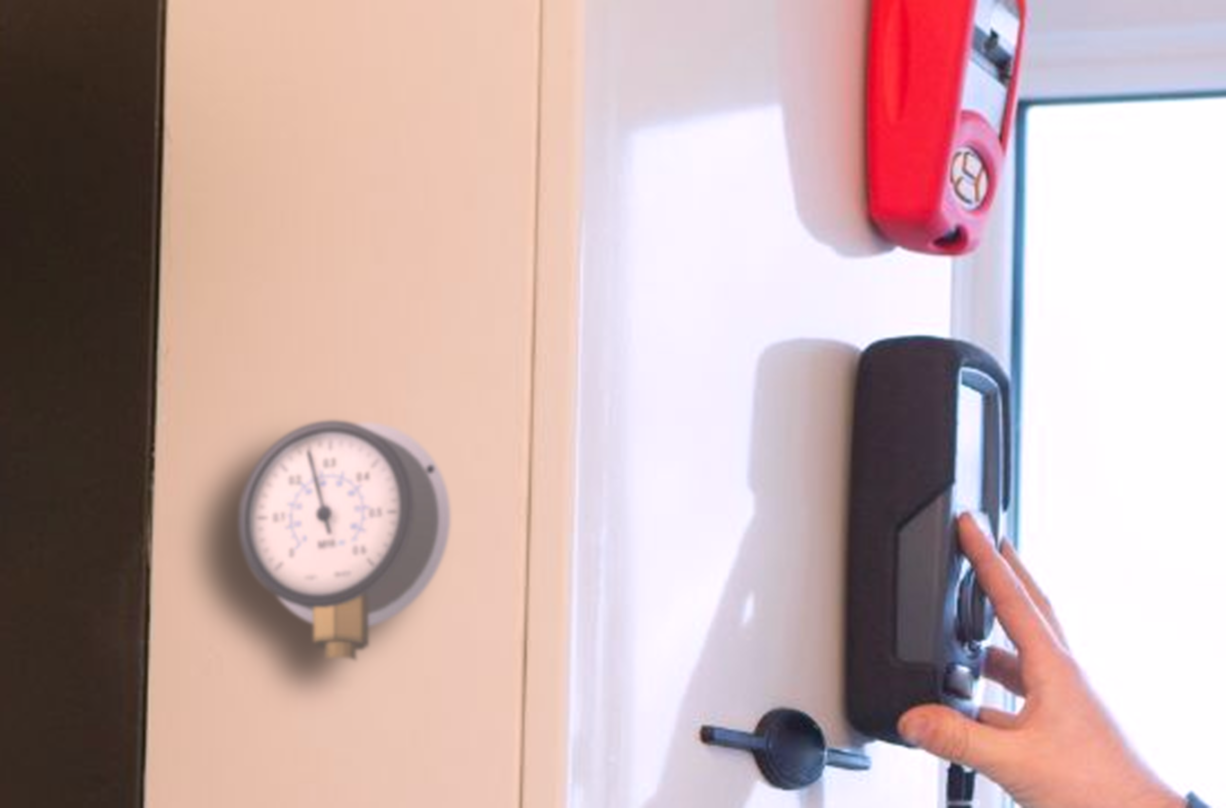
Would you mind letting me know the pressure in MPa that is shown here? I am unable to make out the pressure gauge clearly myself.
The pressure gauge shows 0.26 MPa
